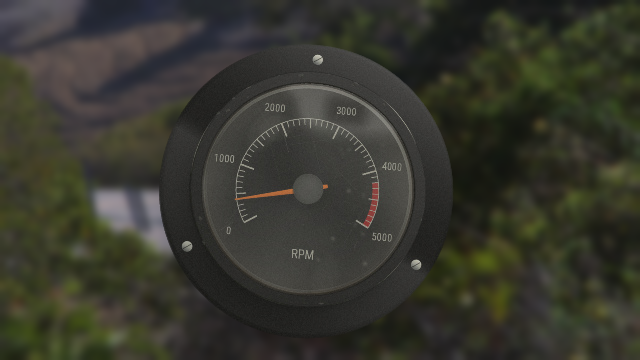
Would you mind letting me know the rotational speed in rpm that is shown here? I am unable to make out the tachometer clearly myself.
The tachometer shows 400 rpm
